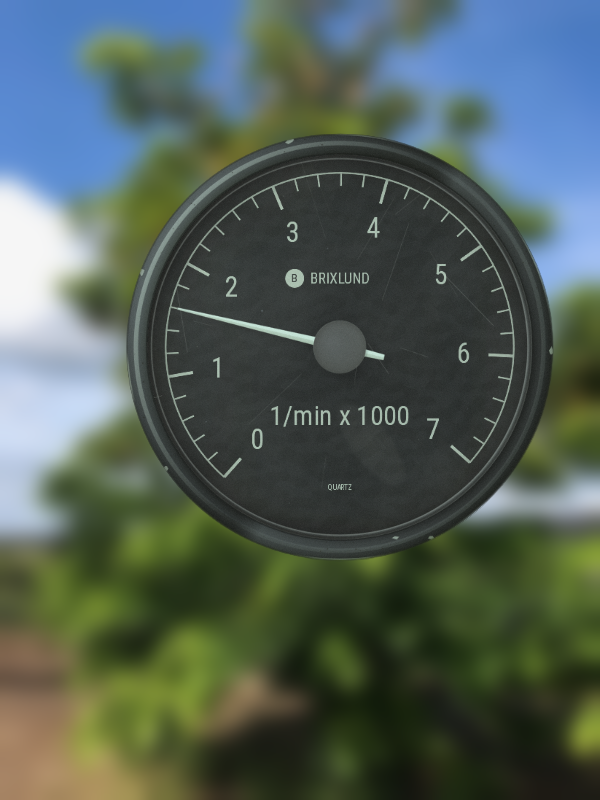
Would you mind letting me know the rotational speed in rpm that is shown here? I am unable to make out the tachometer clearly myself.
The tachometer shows 1600 rpm
